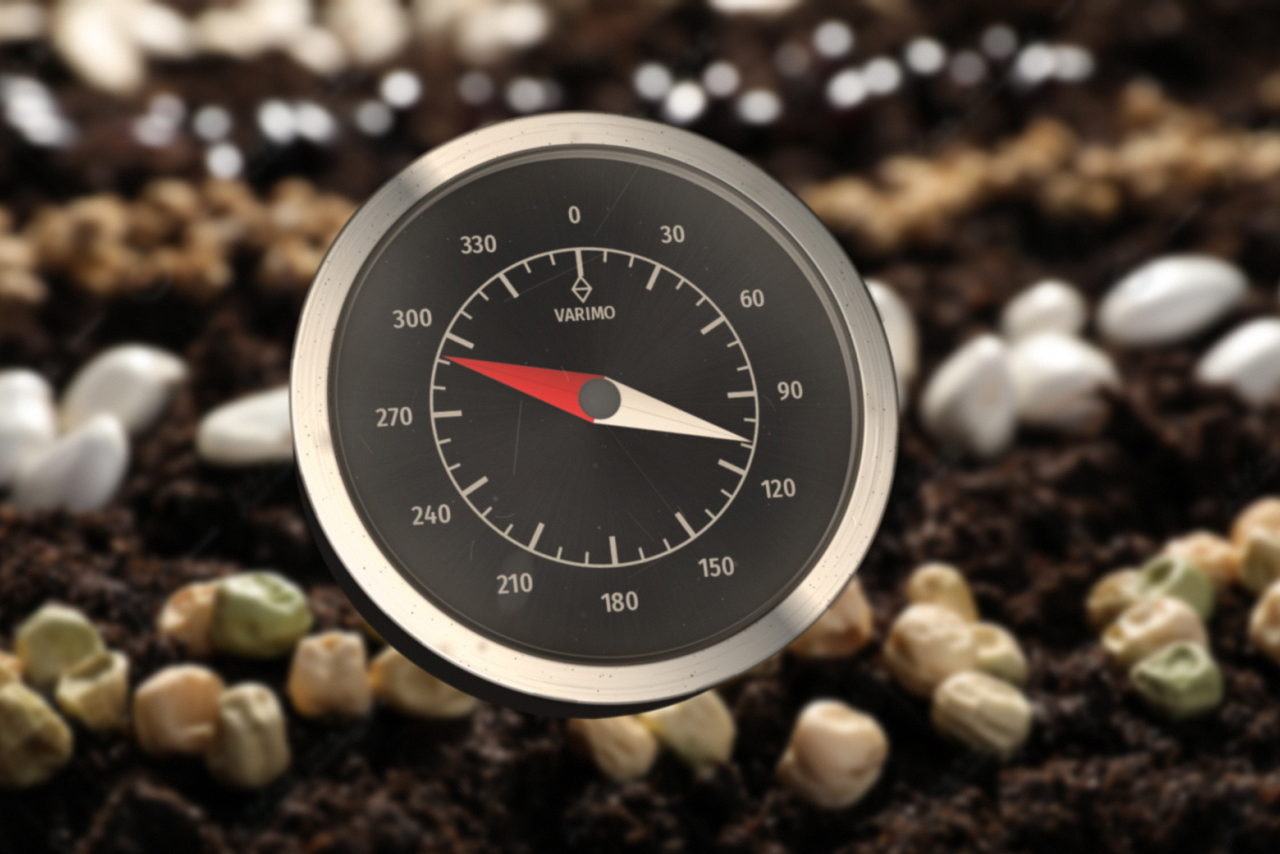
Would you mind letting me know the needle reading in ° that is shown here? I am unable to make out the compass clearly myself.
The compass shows 290 °
